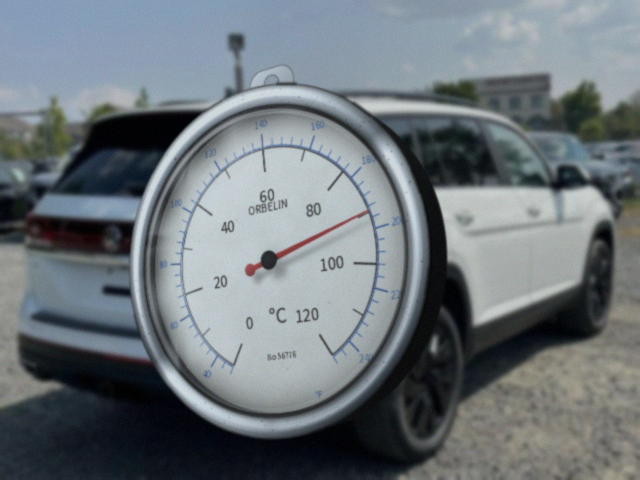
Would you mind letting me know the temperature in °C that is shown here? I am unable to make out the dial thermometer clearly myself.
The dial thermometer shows 90 °C
